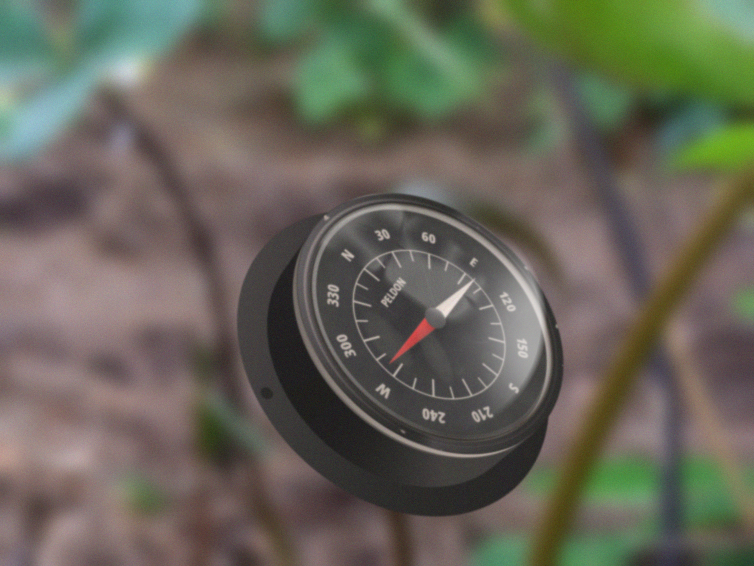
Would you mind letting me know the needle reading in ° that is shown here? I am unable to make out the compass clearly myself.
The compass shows 277.5 °
